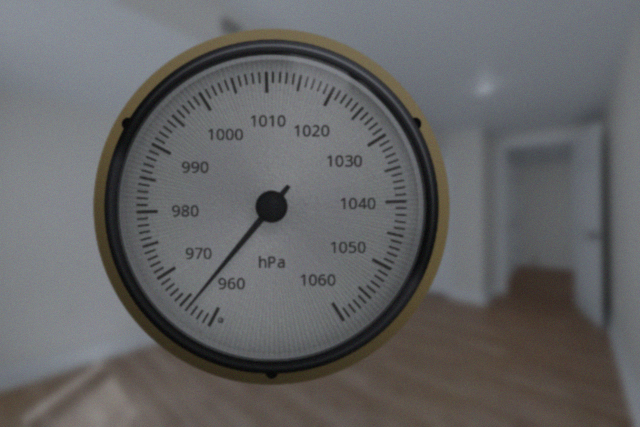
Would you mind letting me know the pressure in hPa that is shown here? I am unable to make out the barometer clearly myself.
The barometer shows 964 hPa
